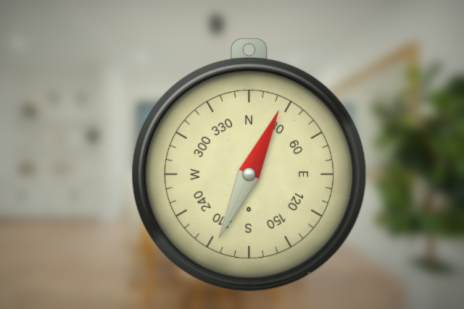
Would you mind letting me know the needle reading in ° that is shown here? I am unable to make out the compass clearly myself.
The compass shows 25 °
